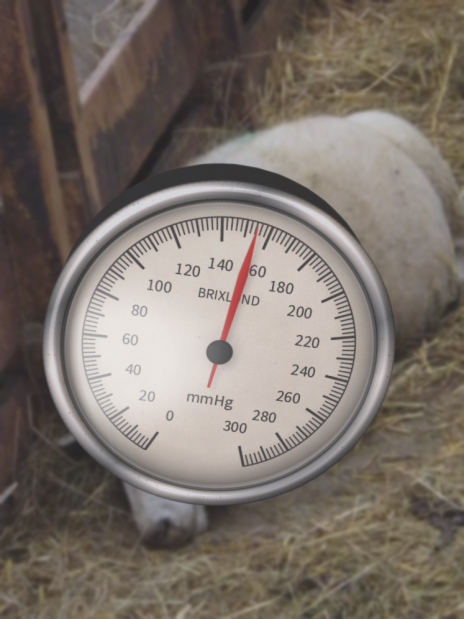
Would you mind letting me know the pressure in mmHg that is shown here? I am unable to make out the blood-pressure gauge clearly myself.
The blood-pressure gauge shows 154 mmHg
